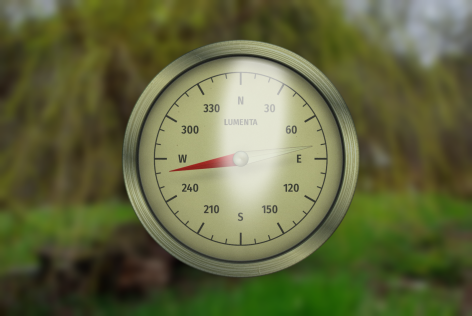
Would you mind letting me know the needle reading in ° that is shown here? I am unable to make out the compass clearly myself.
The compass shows 260 °
